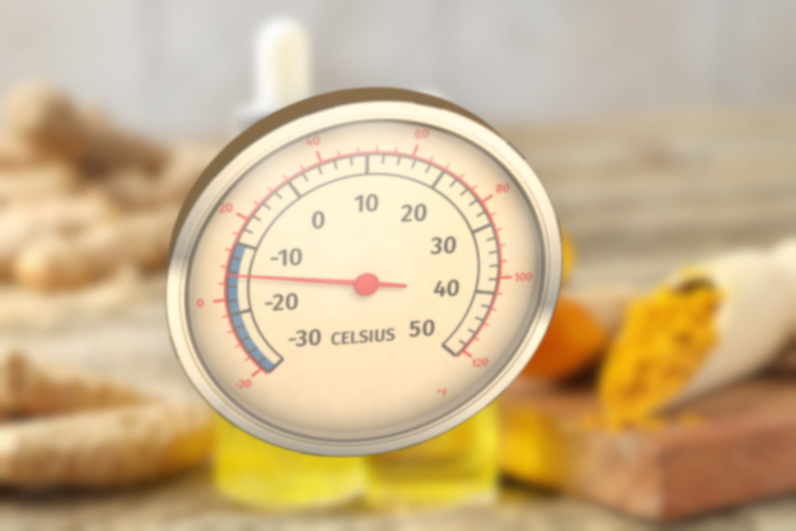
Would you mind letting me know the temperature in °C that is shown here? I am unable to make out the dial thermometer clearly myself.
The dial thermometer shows -14 °C
